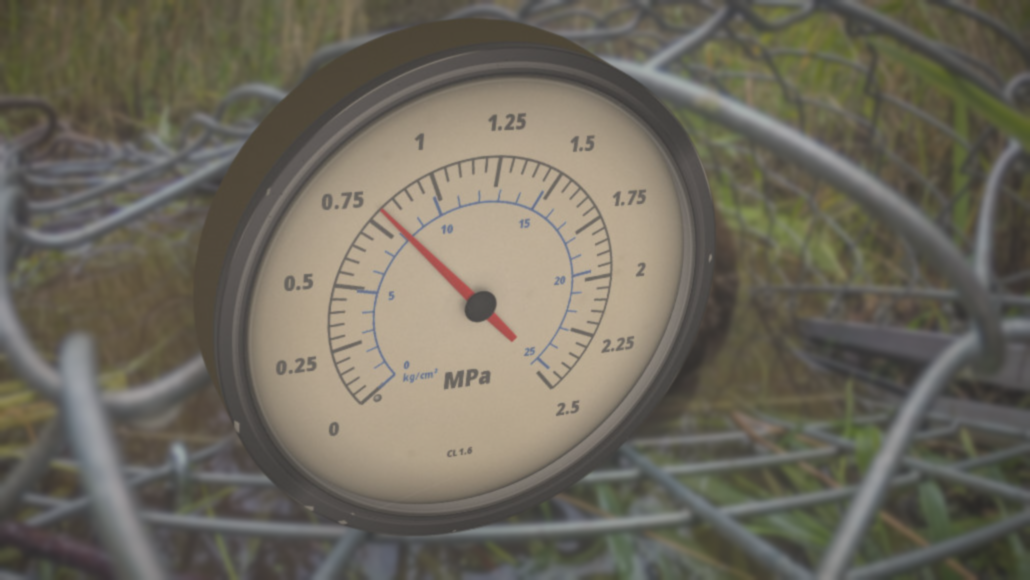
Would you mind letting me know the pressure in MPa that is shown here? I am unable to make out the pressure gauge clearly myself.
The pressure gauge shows 0.8 MPa
